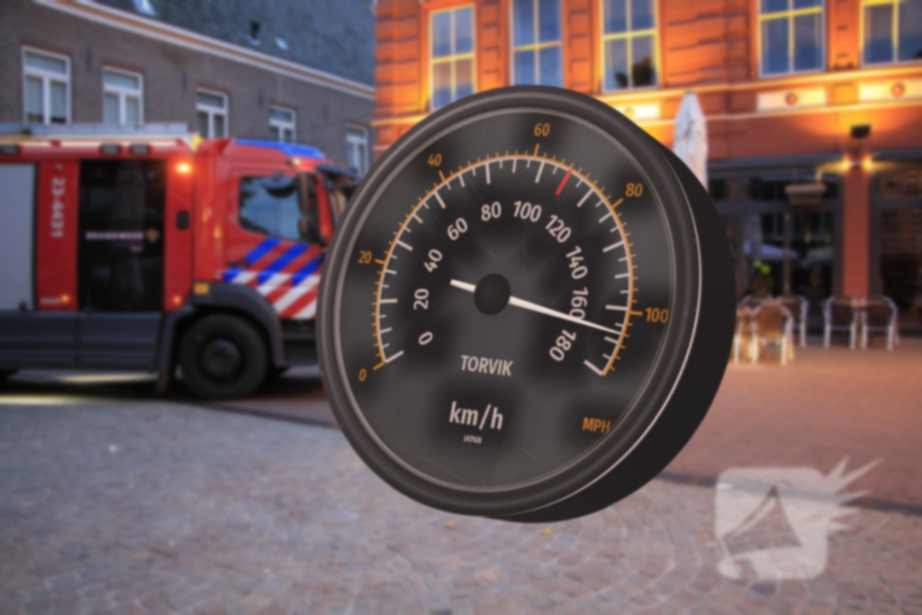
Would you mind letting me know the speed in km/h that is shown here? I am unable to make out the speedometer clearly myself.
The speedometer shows 167.5 km/h
